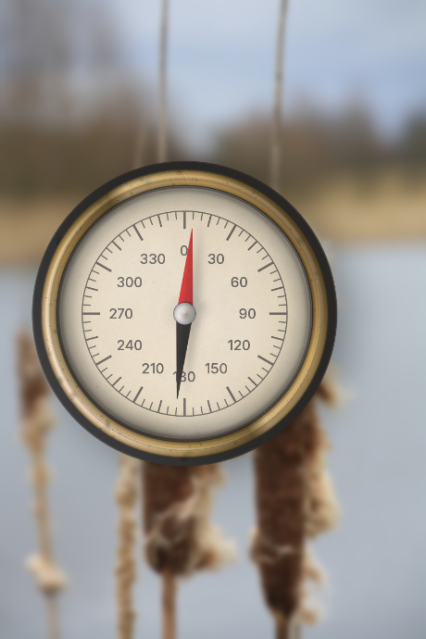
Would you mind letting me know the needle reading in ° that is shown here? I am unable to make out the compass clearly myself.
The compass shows 5 °
